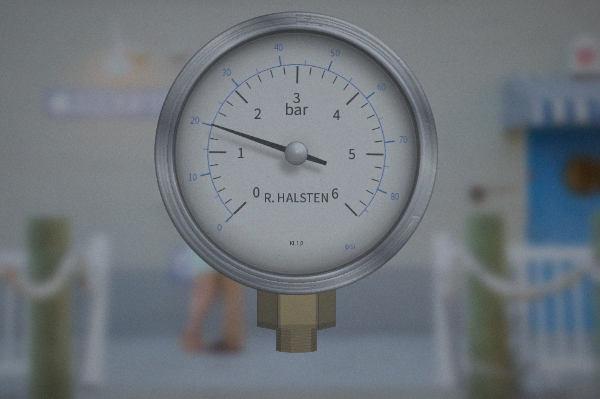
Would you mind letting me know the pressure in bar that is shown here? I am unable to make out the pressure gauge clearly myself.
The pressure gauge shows 1.4 bar
